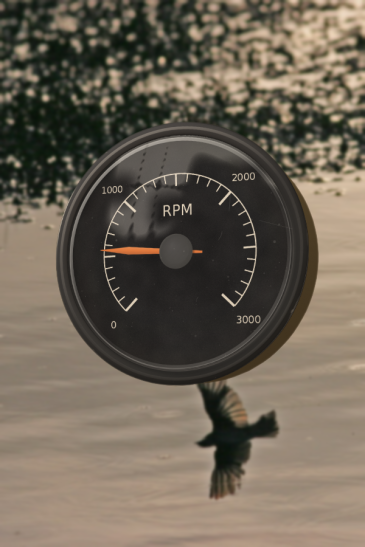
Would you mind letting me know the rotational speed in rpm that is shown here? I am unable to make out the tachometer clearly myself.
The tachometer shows 550 rpm
